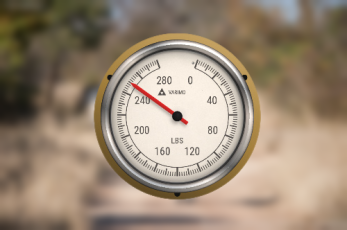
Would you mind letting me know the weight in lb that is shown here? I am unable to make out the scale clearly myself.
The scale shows 250 lb
